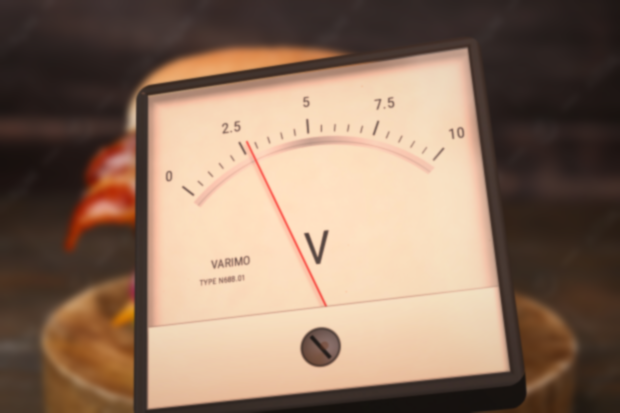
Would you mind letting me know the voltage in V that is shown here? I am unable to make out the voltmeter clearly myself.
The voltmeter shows 2.75 V
